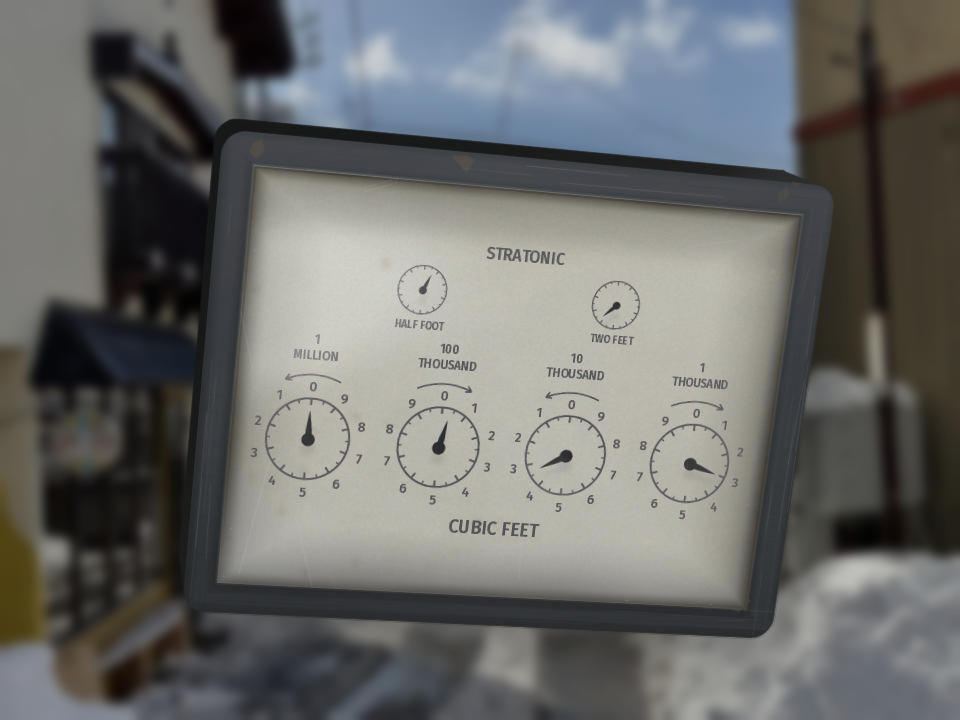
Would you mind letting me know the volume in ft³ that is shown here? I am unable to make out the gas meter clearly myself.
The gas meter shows 3300 ft³
